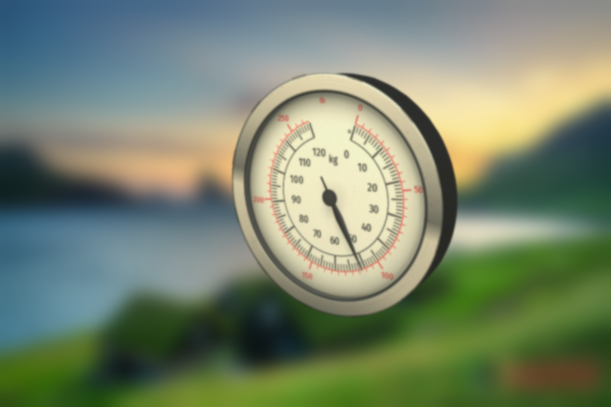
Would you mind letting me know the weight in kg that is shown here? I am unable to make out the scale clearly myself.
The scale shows 50 kg
